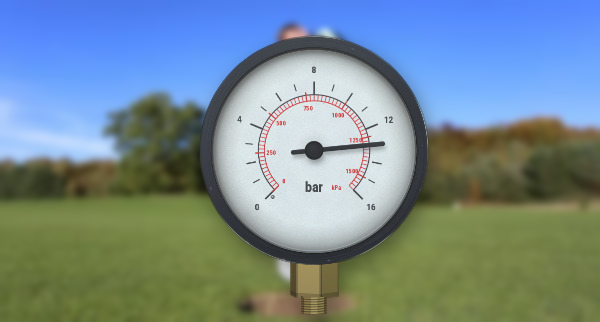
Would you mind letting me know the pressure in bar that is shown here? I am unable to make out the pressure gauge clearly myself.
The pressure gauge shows 13 bar
